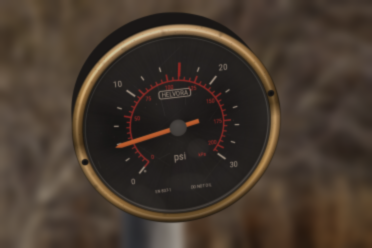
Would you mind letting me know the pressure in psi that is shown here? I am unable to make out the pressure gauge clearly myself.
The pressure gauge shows 4 psi
